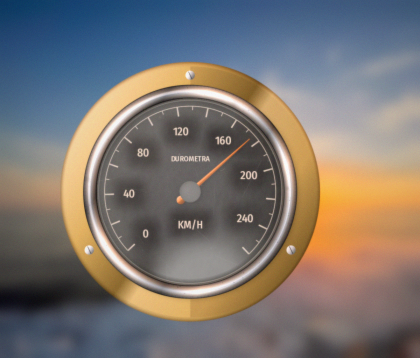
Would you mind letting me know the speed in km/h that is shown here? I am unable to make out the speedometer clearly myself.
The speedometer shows 175 km/h
